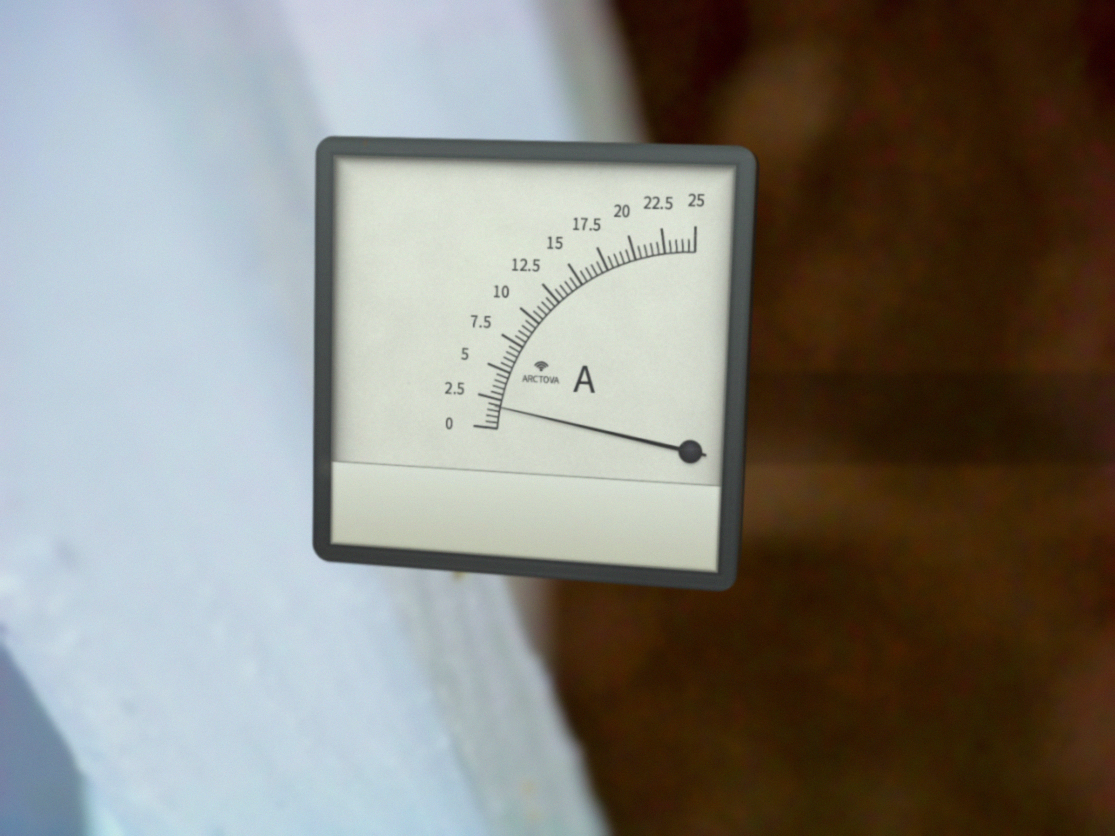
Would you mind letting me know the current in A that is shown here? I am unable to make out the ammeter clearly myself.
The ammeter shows 2 A
